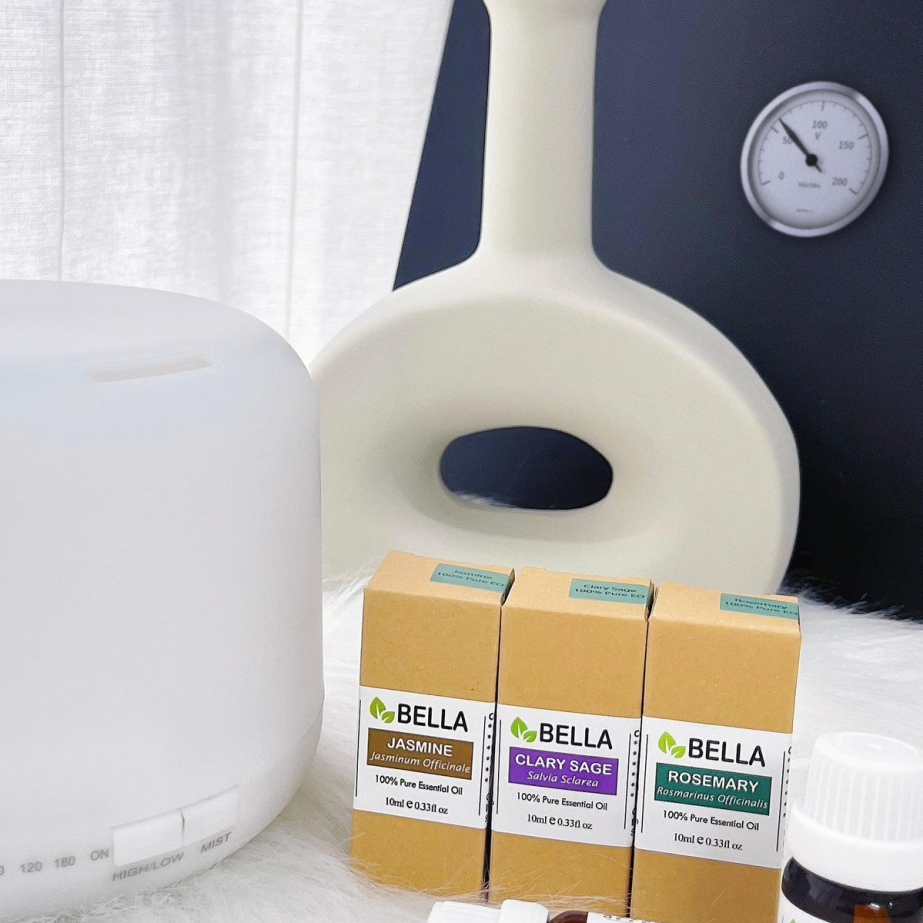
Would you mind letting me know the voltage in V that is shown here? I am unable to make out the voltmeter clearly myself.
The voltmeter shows 60 V
